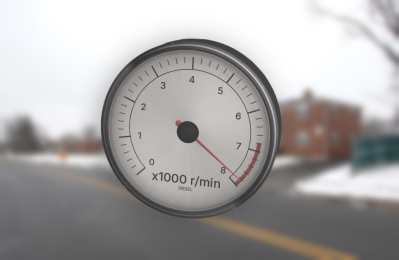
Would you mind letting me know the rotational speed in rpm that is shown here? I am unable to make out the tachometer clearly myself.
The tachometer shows 7800 rpm
